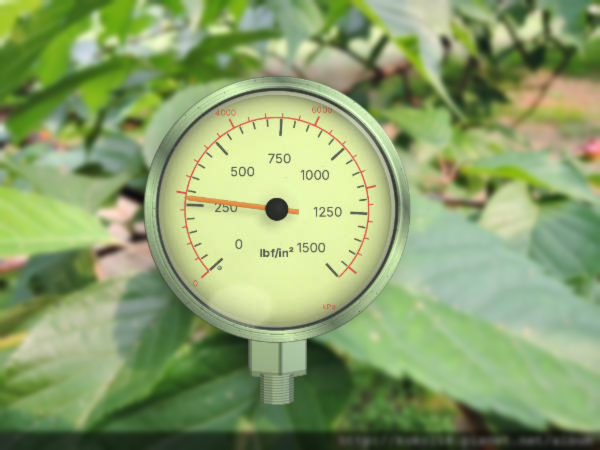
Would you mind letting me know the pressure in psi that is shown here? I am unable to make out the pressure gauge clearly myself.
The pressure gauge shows 275 psi
